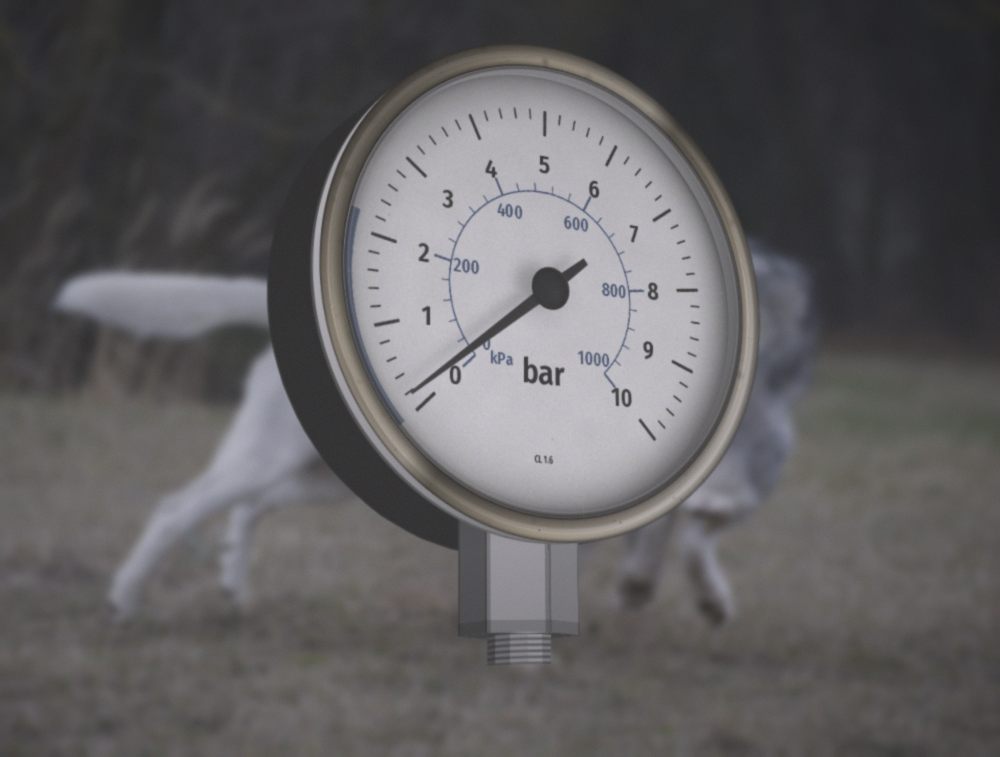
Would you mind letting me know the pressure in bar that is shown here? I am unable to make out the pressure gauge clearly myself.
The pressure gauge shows 0.2 bar
